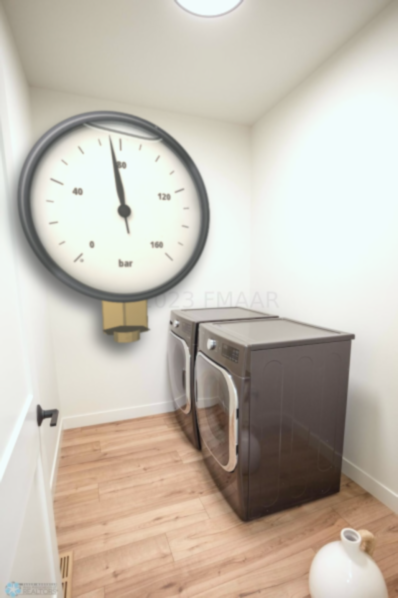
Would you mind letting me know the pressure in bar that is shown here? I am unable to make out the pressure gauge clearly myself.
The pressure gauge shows 75 bar
